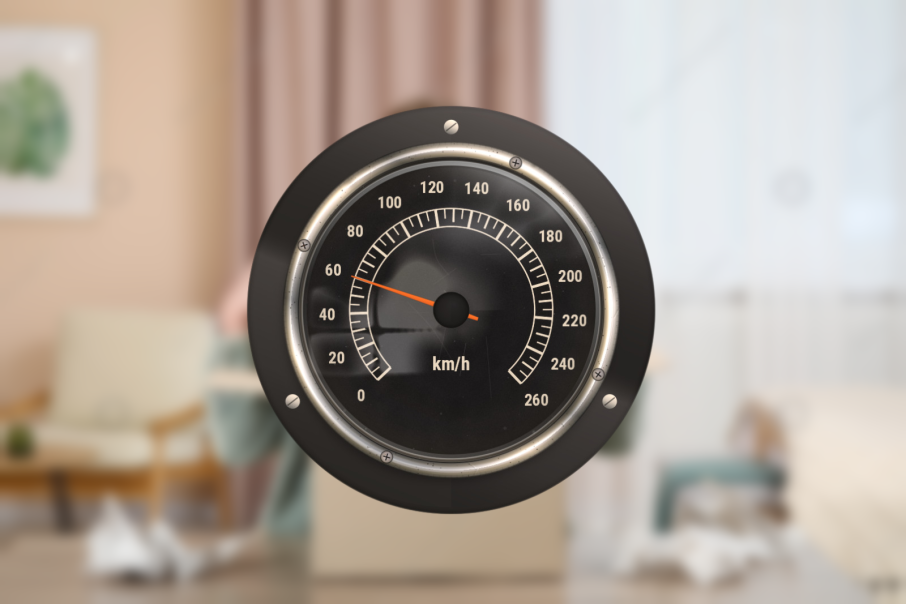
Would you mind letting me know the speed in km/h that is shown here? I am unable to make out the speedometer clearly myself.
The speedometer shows 60 km/h
